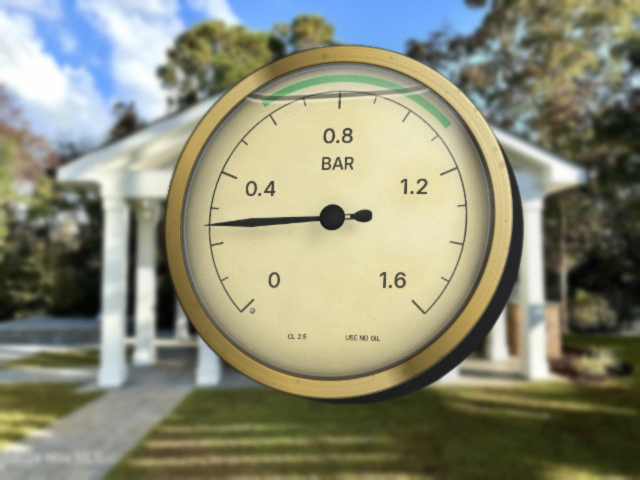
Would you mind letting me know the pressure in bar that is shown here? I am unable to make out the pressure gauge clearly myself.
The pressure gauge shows 0.25 bar
